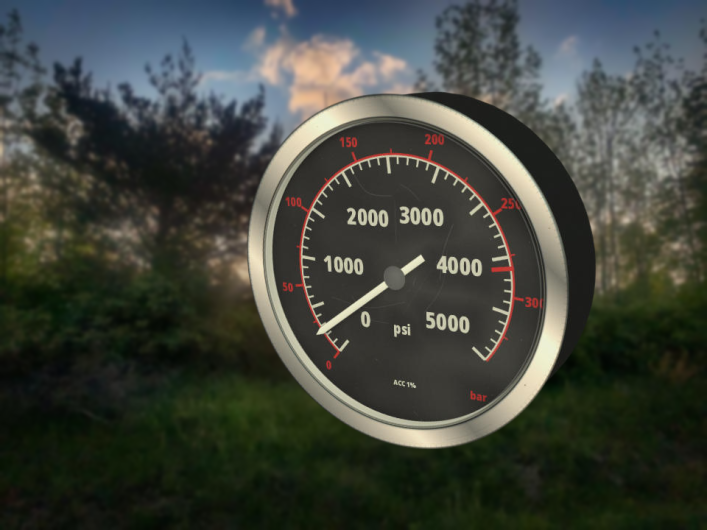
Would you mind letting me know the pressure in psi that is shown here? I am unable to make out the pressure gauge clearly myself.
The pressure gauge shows 250 psi
